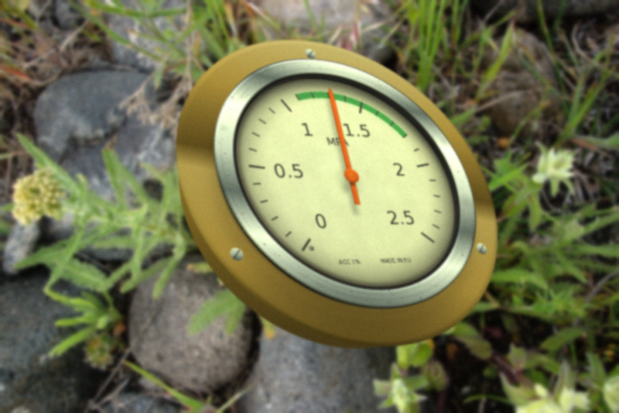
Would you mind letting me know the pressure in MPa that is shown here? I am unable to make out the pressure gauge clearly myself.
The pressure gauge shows 1.3 MPa
